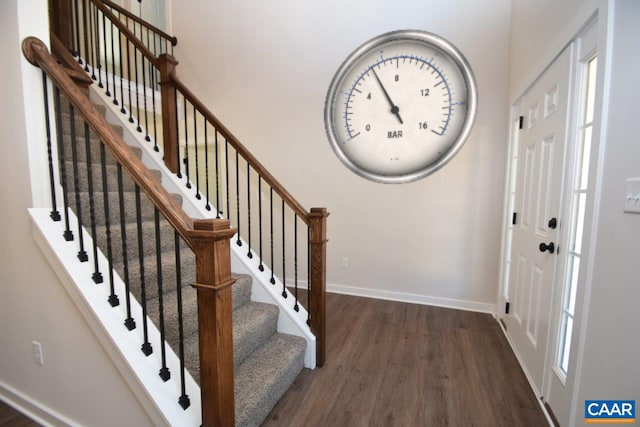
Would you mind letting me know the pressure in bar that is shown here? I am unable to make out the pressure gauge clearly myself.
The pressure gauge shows 6 bar
